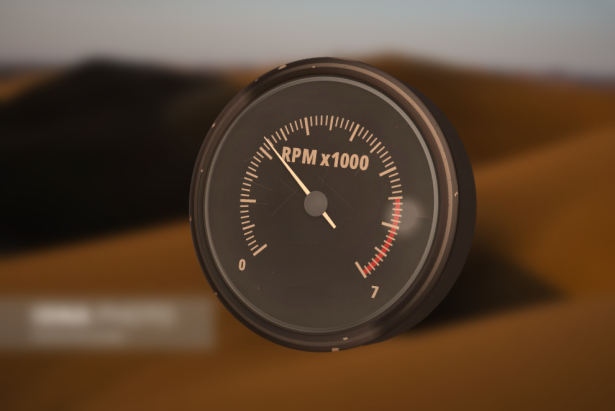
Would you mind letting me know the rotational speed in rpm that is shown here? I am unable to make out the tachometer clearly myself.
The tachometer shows 2200 rpm
